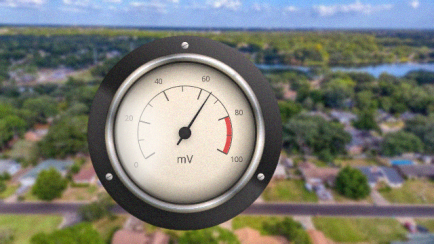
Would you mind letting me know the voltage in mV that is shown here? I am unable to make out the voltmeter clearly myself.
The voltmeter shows 65 mV
